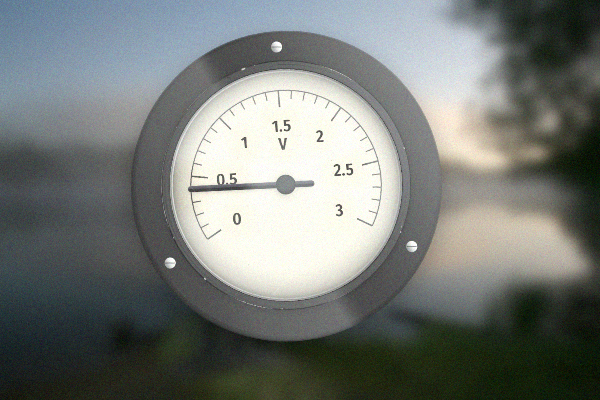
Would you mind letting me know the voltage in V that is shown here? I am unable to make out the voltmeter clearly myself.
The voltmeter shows 0.4 V
